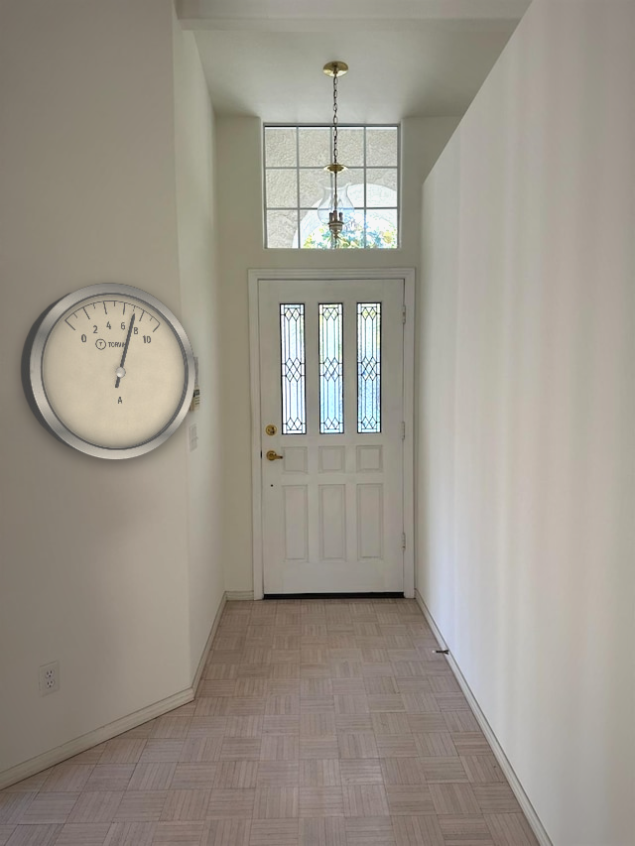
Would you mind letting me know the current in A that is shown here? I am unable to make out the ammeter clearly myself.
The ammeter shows 7 A
